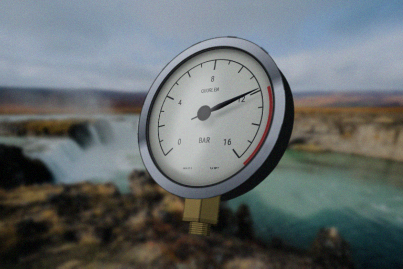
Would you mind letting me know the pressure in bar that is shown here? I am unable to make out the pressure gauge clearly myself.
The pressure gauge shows 12 bar
